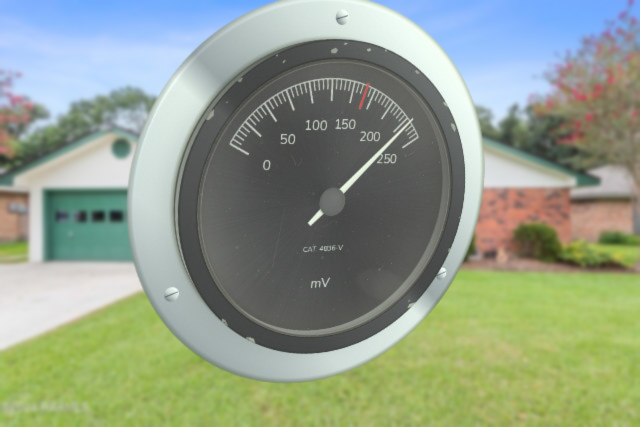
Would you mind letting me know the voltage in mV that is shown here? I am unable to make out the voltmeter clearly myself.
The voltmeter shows 225 mV
